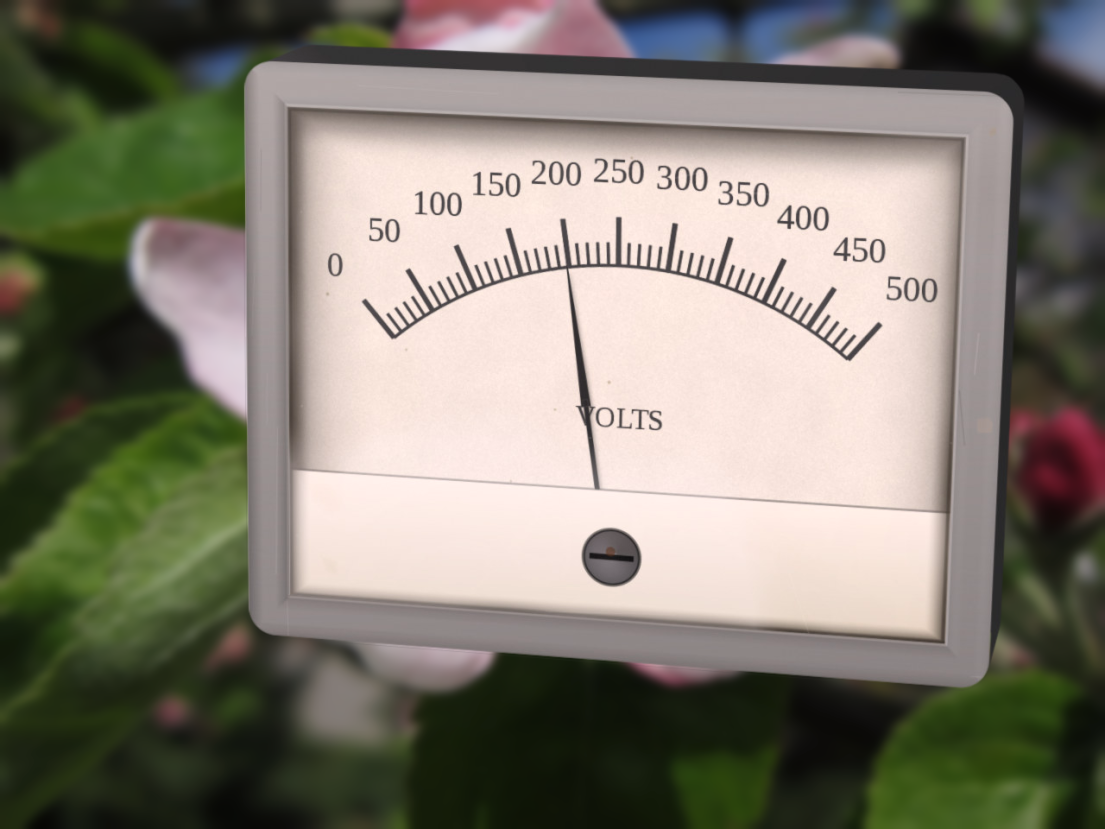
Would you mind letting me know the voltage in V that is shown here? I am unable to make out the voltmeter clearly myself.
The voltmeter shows 200 V
